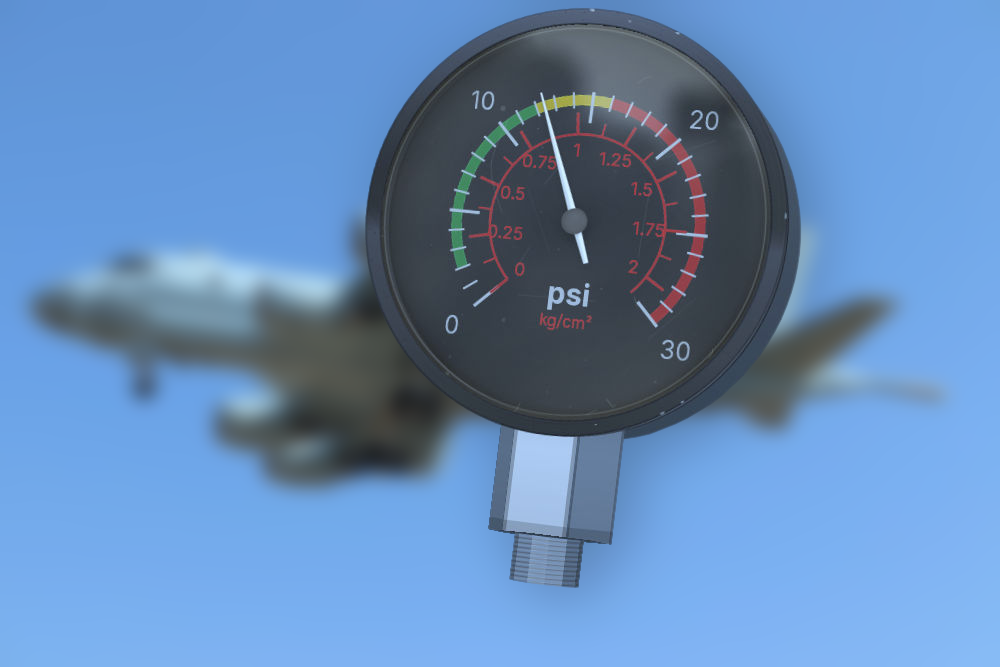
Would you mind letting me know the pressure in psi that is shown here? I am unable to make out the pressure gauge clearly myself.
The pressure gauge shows 12.5 psi
